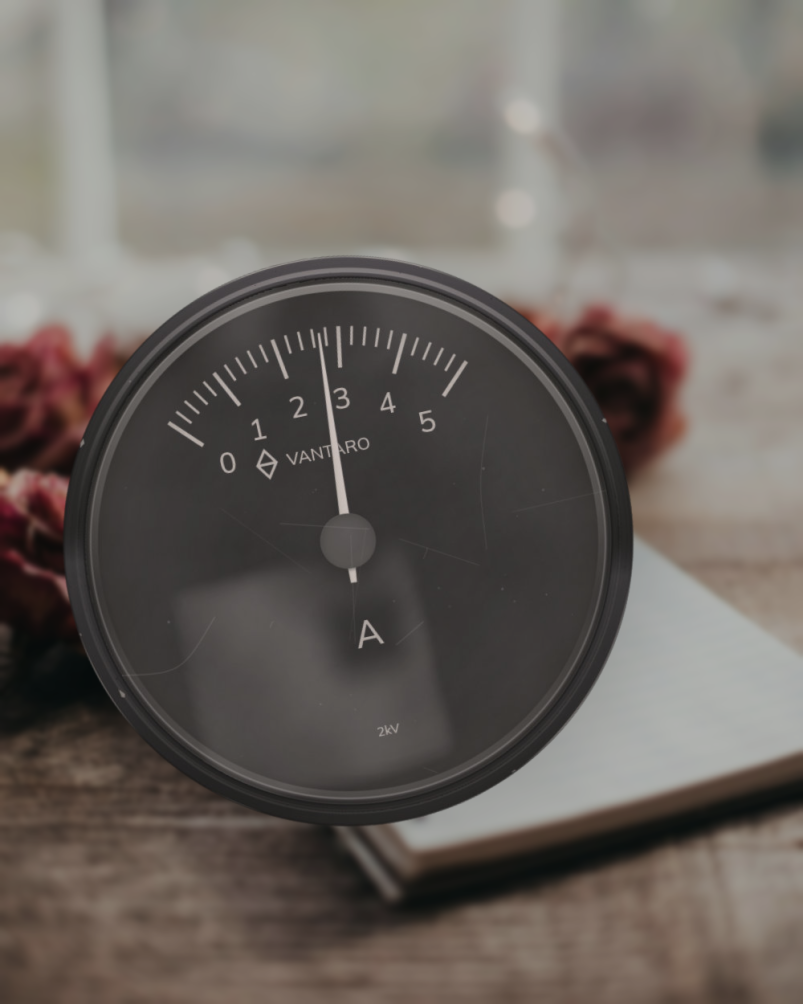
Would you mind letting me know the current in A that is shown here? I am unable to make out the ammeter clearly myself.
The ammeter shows 2.7 A
